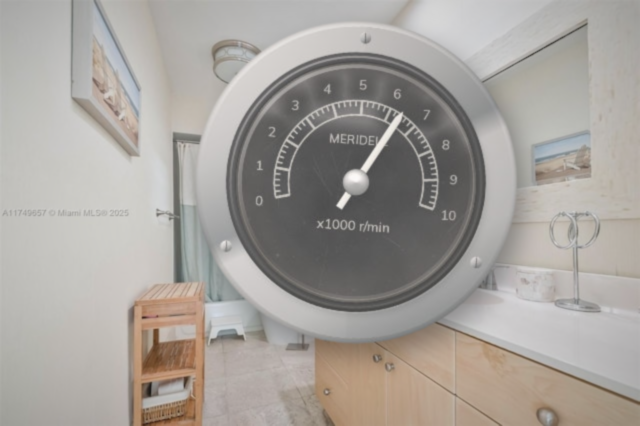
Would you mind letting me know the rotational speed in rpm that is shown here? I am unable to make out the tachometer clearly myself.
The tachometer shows 6400 rpm
